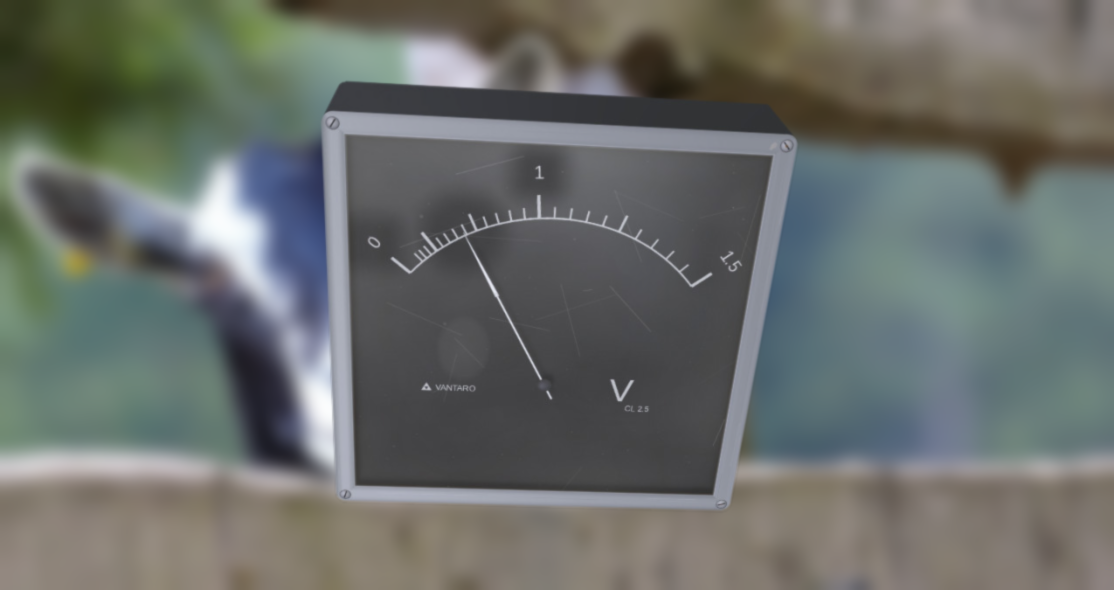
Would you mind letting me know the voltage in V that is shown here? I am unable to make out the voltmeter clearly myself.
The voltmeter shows 0.7 V
